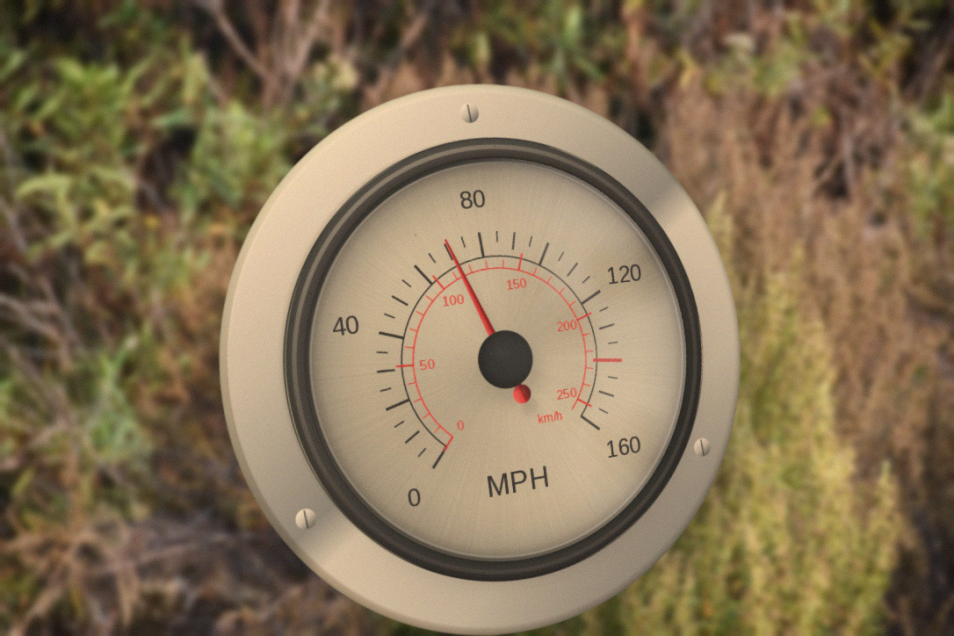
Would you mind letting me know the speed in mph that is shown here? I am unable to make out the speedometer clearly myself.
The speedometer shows 70 mph
